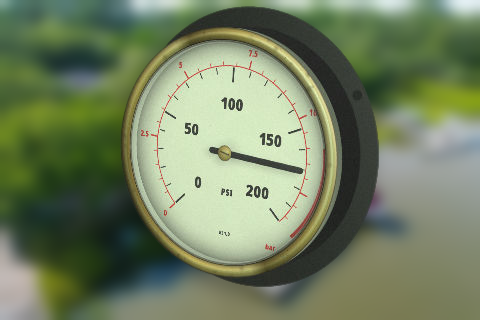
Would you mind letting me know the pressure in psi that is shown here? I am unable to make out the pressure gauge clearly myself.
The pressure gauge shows 170 psi
